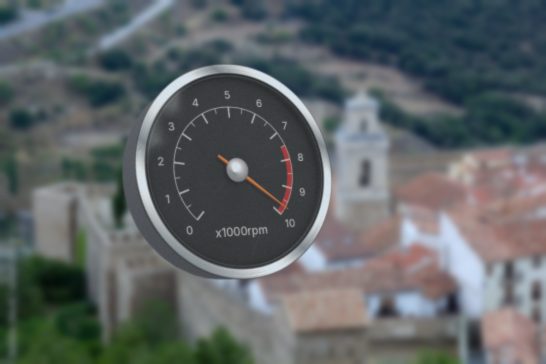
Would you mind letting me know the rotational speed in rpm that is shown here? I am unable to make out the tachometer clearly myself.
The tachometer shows 9750 rpm
